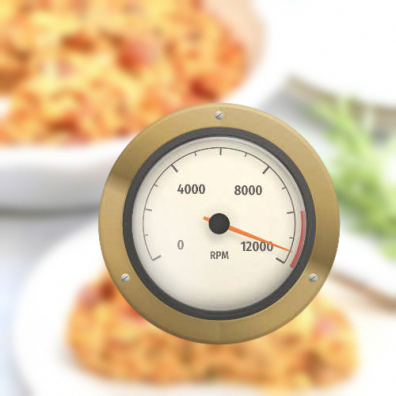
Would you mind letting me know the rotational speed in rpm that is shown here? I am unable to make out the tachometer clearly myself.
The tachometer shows 11500 rpm
